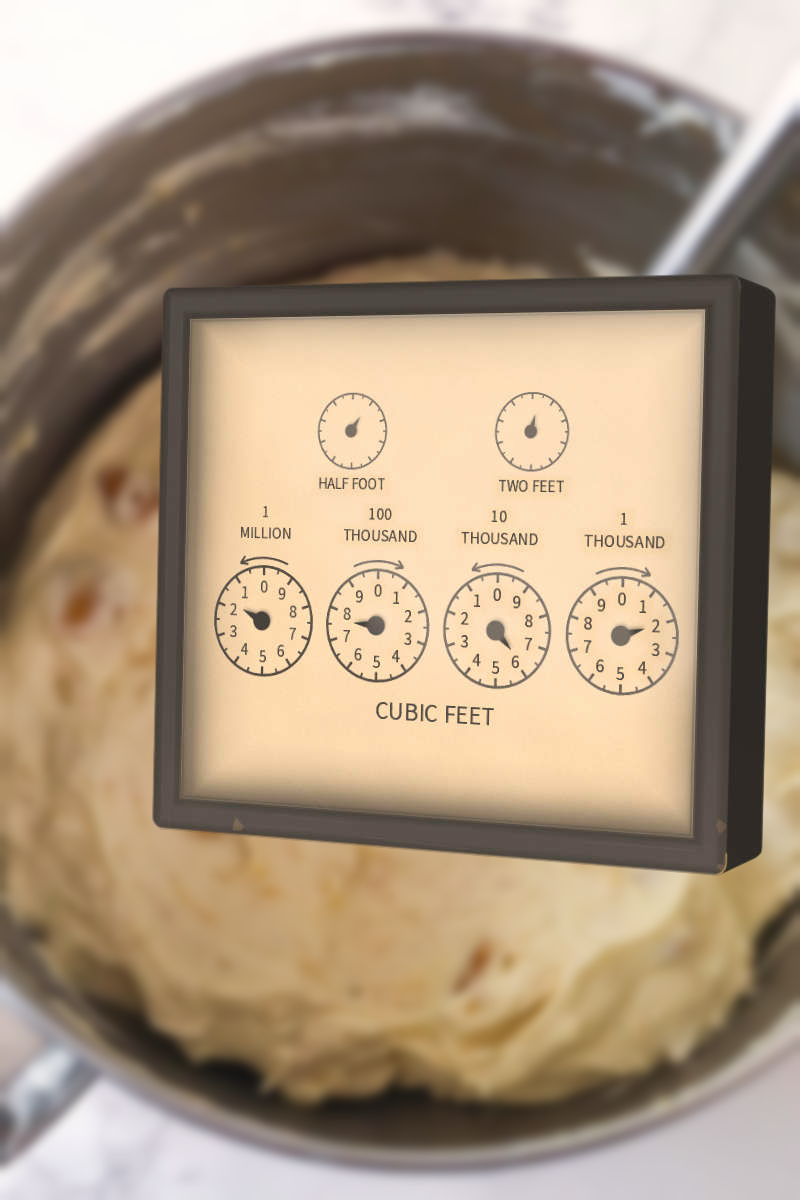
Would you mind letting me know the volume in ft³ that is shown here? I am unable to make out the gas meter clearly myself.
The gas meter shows 176200 ft³
